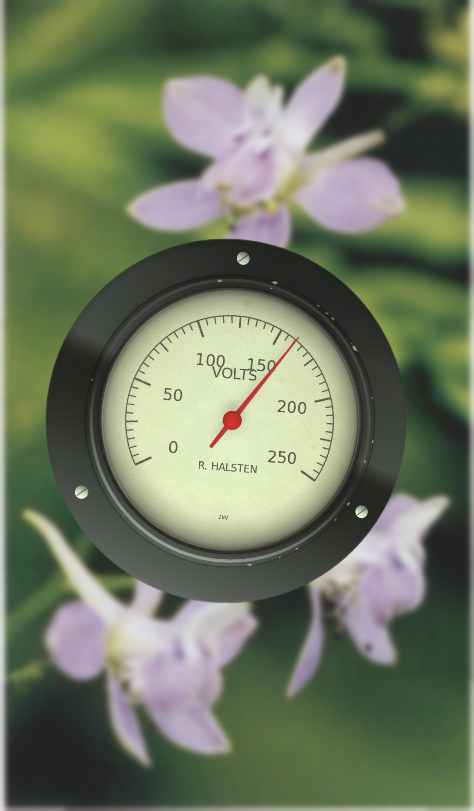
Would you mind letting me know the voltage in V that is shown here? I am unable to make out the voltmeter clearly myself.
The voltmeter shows 160 V
